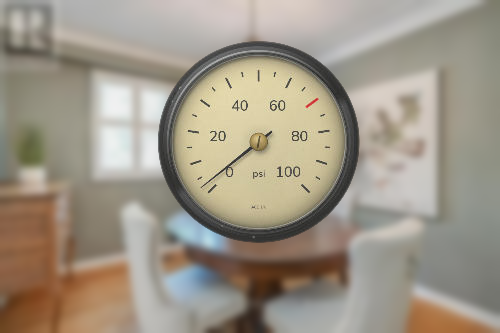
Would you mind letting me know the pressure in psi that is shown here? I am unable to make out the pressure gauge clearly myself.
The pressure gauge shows 2.5 psi
